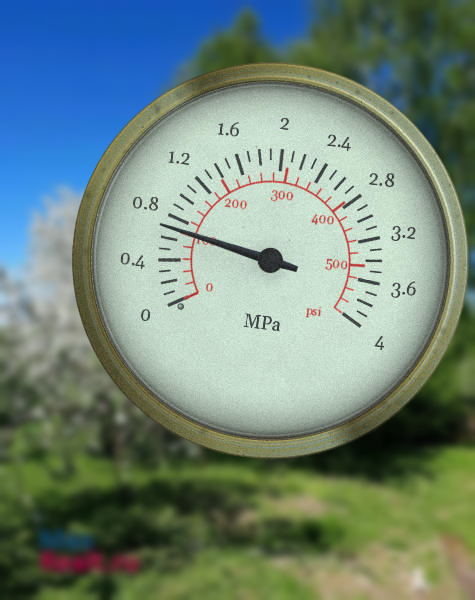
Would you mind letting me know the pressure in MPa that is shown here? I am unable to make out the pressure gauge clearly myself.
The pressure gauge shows 0.7 MPa
